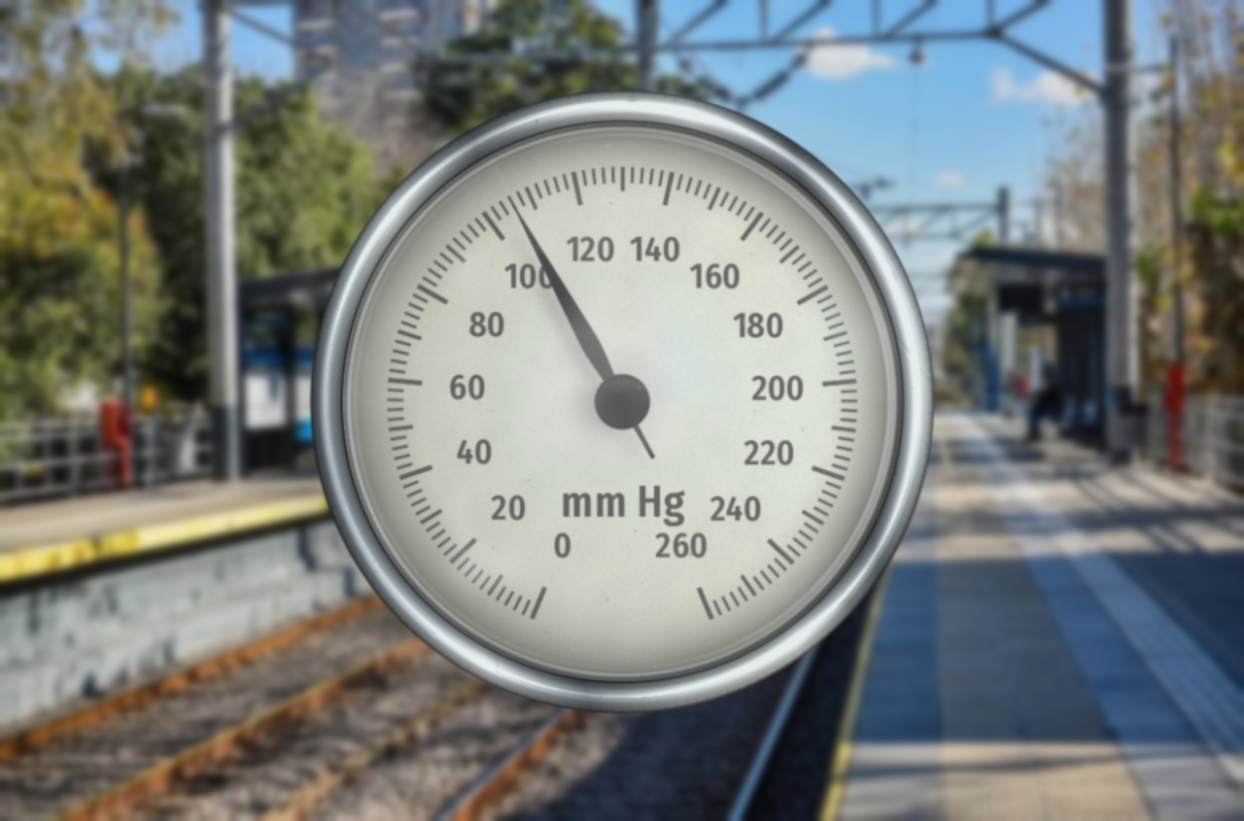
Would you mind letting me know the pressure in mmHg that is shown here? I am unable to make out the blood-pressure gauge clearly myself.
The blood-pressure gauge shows 106 mmHg
